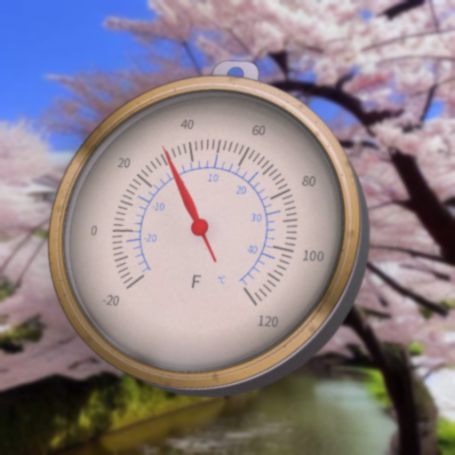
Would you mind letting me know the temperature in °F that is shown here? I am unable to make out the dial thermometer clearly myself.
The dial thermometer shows 32 °F
